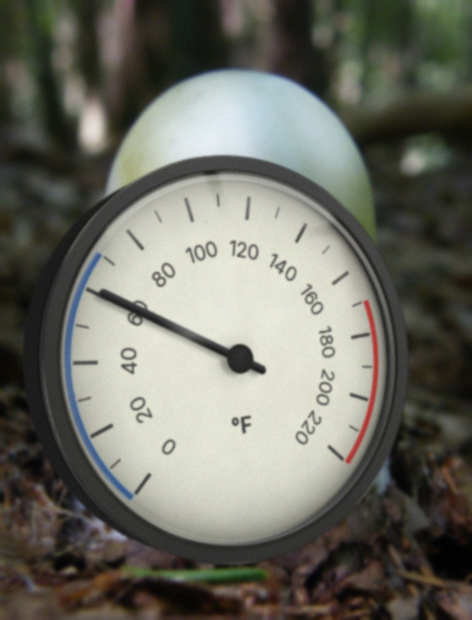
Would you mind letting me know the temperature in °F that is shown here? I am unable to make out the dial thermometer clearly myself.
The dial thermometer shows 60 °F
